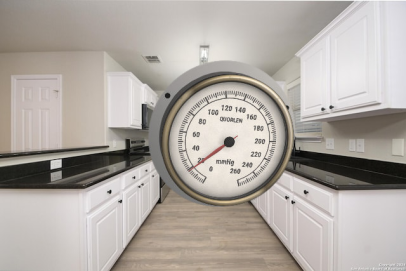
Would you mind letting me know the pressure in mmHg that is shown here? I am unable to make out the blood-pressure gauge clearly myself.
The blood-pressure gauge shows 20 mmHg
